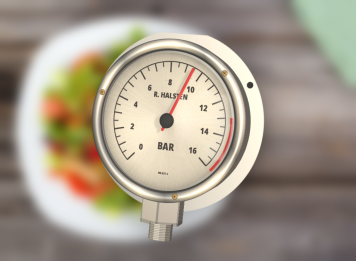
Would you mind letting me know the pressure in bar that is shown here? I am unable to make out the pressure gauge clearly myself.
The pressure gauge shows 9.5 bar
